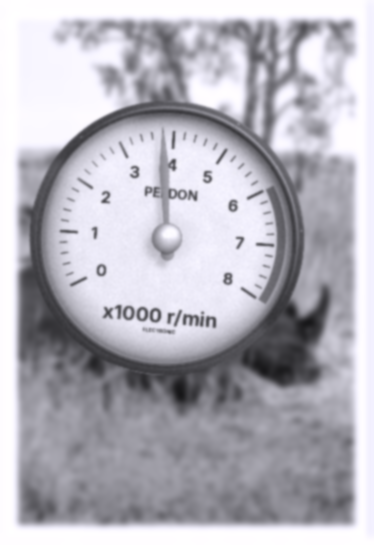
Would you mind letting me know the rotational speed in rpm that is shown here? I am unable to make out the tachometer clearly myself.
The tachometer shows 3800 rpm
